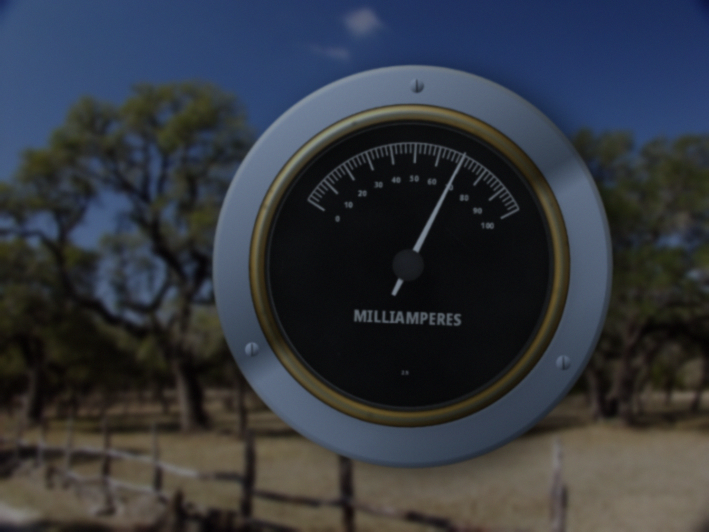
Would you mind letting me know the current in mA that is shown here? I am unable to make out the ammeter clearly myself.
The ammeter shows 70 mA
